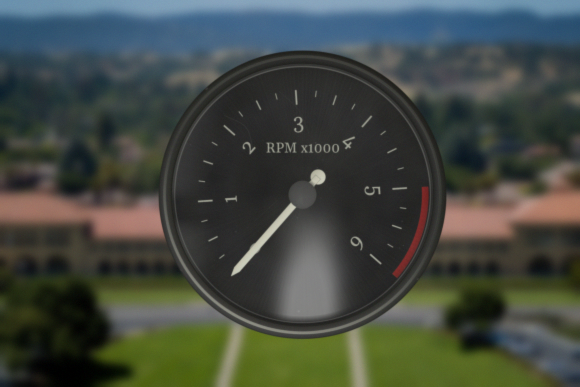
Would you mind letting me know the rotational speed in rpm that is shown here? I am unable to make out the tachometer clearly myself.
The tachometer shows 0 rpm
